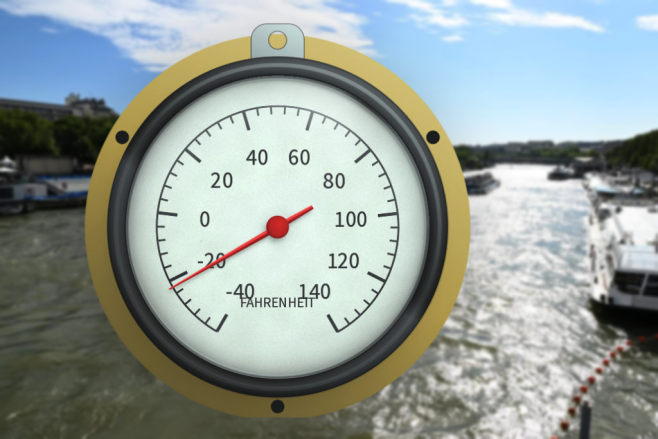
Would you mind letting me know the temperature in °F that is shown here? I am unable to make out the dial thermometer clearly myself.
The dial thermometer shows -22 °F
